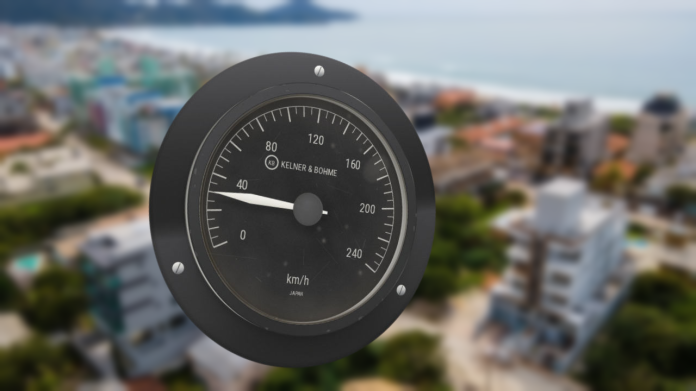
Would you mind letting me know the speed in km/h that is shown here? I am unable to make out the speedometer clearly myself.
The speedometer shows 30 km/h
